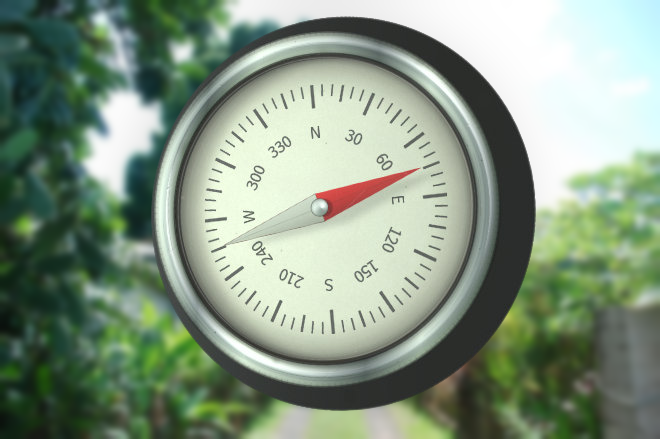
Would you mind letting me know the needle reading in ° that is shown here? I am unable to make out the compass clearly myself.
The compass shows 75 °
